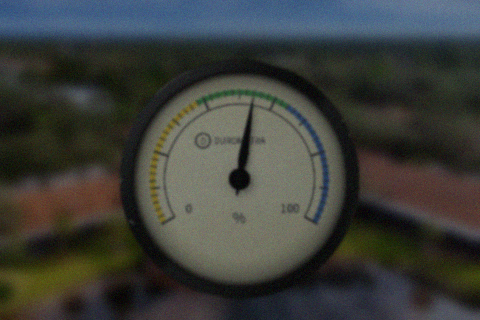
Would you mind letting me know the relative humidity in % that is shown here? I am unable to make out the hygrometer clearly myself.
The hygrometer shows 54 %
